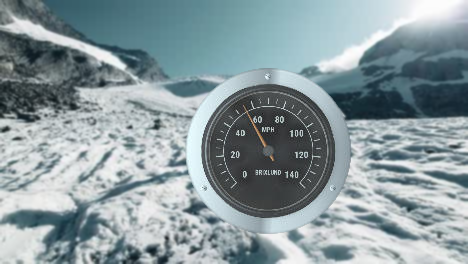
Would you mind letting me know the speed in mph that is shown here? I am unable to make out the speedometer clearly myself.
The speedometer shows 55 mph
